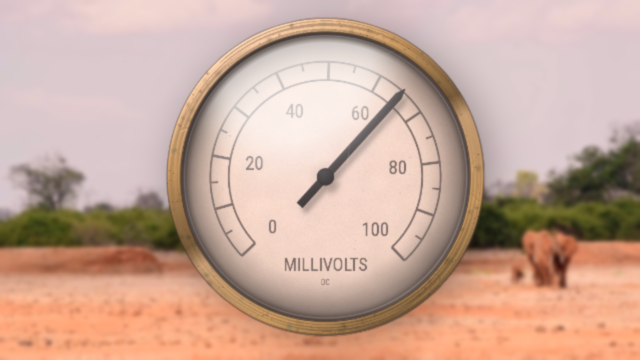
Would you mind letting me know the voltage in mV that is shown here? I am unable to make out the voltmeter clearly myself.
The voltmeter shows 65 mV
